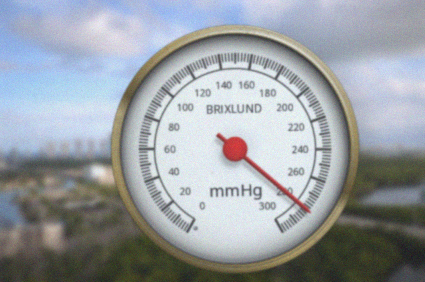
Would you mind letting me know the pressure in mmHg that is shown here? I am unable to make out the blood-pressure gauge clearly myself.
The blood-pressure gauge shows 280 mmHg
